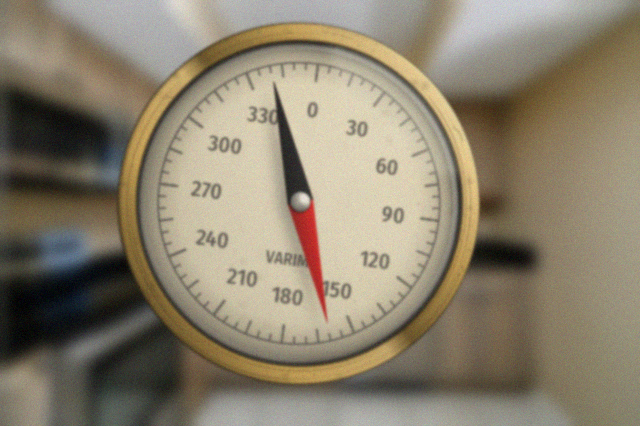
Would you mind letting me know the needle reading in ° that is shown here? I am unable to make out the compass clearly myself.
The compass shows 160 °
